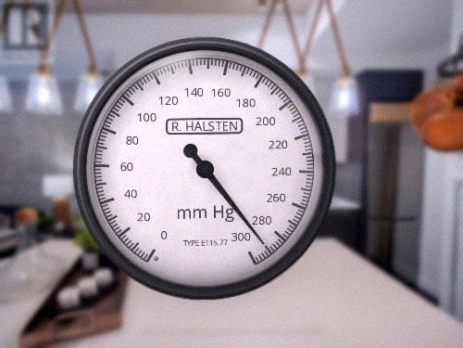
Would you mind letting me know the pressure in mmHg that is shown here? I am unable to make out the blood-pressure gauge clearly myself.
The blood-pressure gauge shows 290 mmHg
